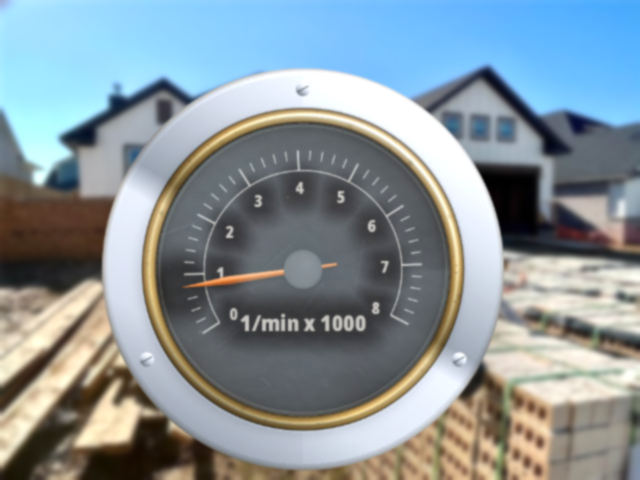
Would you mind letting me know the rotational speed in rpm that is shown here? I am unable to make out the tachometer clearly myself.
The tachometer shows 800 rpm
